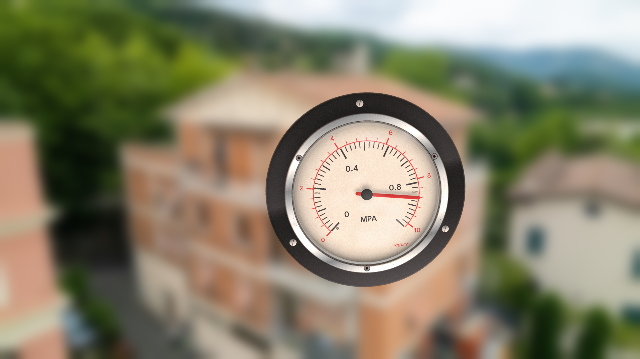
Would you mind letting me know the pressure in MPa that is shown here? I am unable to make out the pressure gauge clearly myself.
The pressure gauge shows 0.86 MPa
